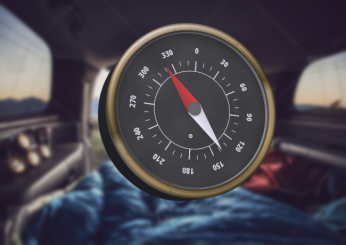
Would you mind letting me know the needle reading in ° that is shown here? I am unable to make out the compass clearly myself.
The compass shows 320 °
